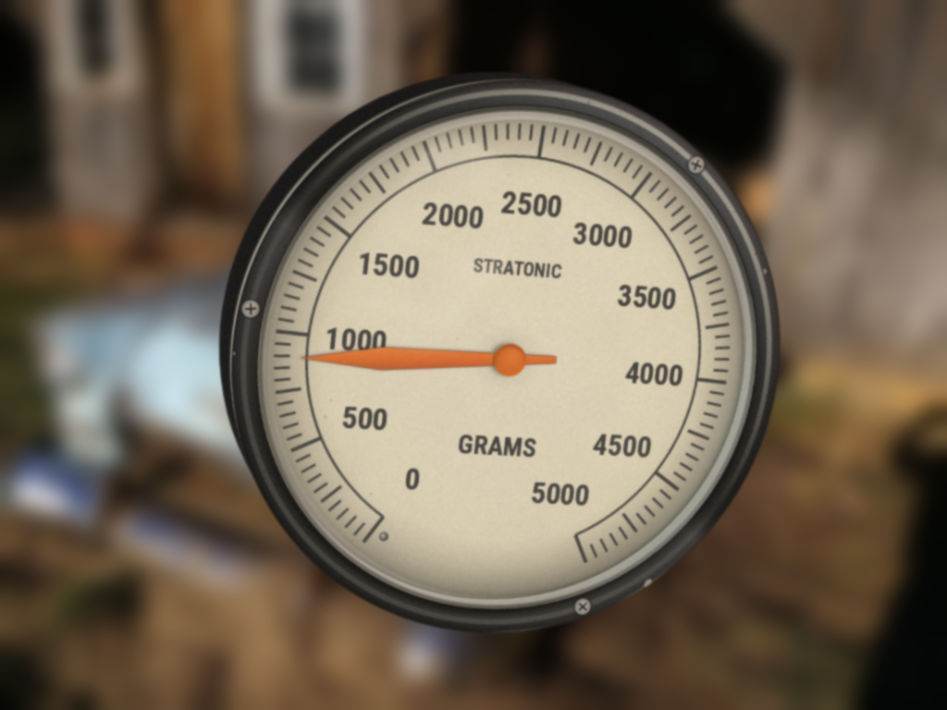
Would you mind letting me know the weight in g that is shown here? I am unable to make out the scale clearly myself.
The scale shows 900 g
